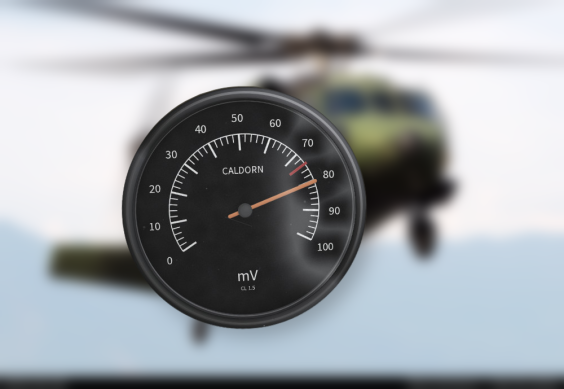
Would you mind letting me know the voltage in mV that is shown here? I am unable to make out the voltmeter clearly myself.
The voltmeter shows 80 mV
